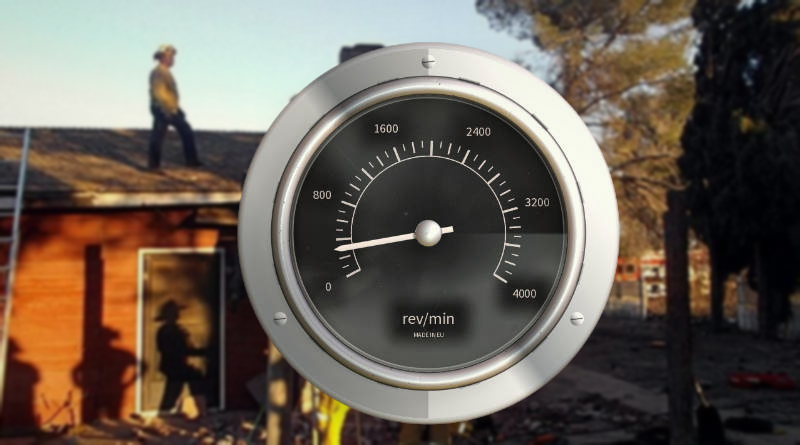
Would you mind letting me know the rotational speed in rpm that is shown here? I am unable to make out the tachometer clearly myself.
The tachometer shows 300 rpm
